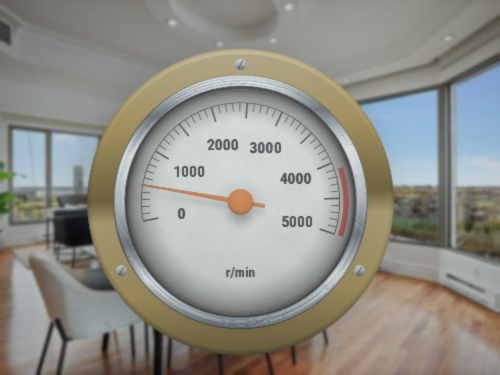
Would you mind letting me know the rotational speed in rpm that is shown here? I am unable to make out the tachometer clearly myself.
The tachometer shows 500 rpm
